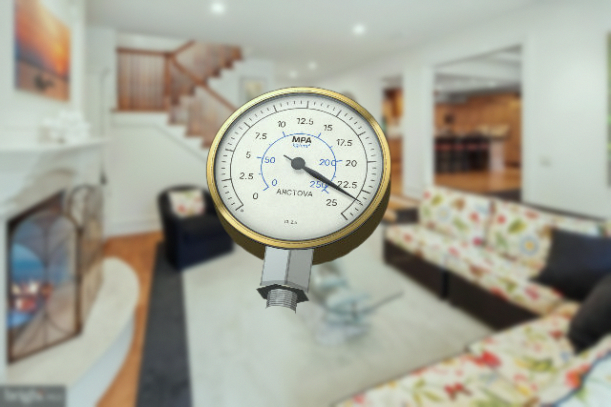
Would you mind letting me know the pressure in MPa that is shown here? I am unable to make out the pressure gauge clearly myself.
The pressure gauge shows 23.5 MPa
